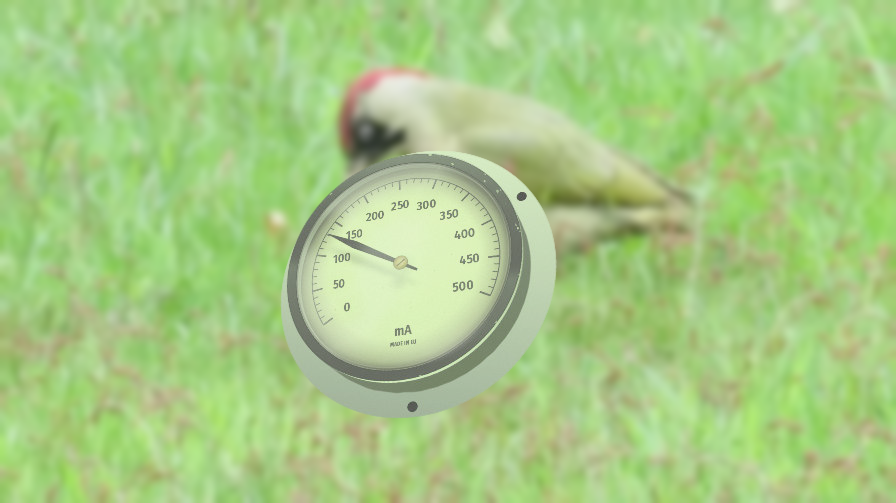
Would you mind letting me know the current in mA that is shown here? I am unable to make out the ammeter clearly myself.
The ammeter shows 130 mA
